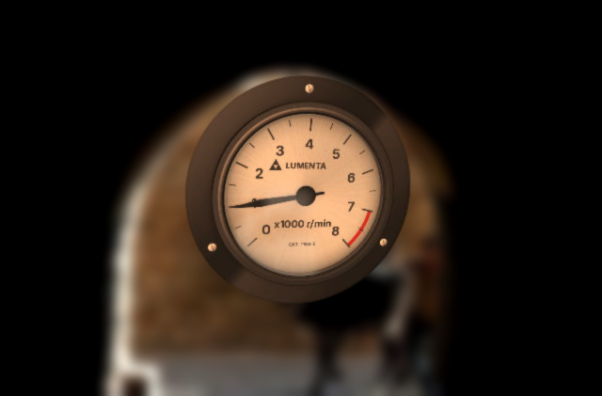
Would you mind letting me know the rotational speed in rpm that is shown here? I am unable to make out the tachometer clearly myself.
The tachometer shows 1000 rpm
